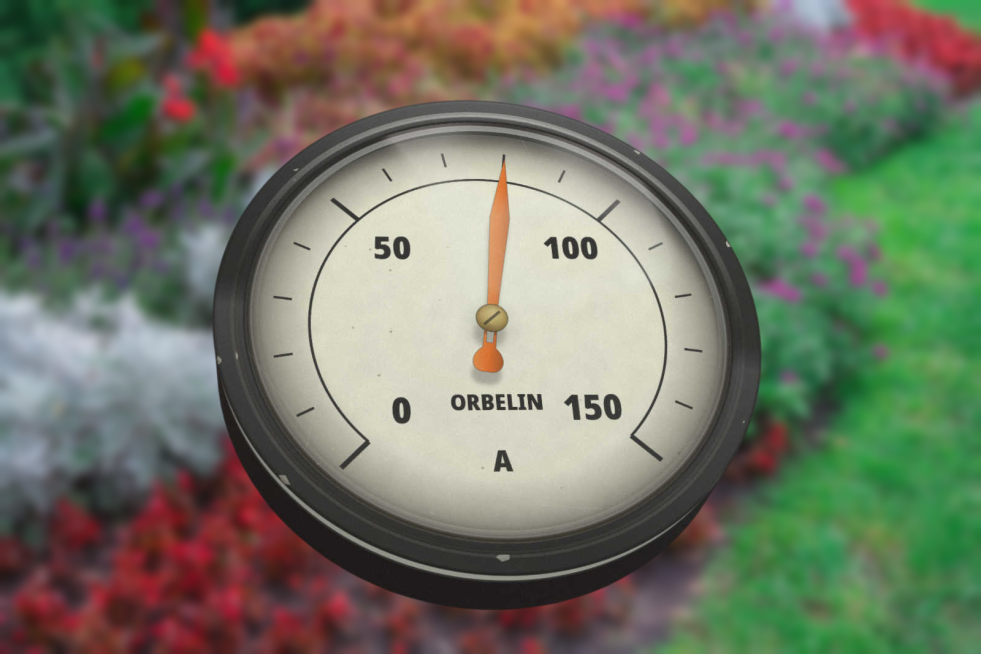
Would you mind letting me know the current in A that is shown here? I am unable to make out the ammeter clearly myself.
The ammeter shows 80 A
